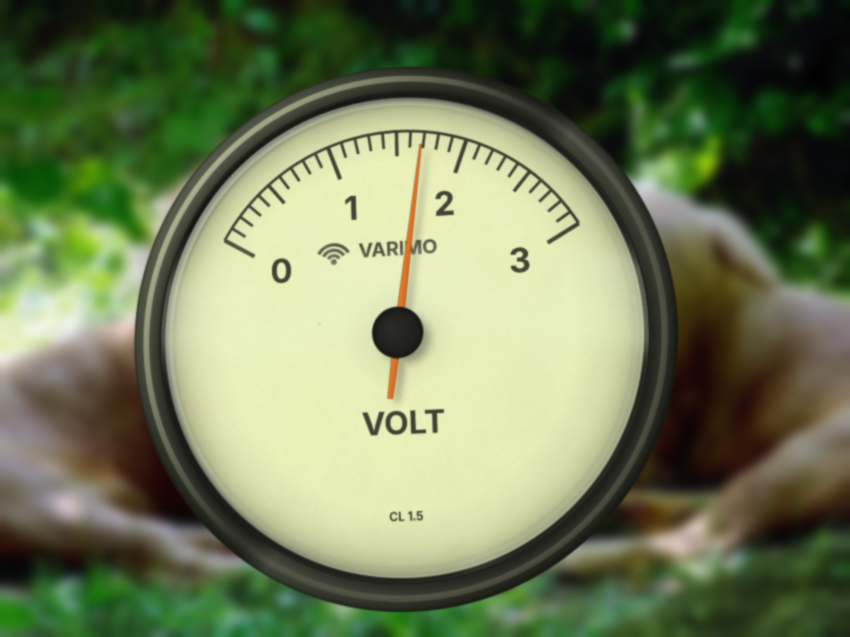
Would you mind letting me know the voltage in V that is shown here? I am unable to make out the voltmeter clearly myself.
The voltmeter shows 1.7 V
